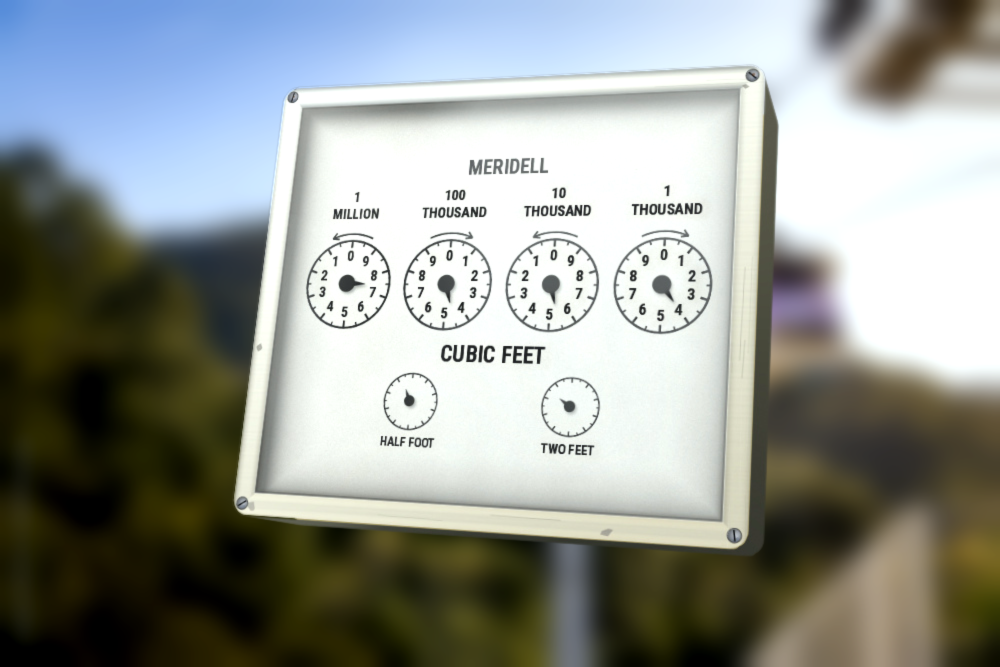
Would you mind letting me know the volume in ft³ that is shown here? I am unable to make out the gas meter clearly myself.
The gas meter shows 745400 ft³
